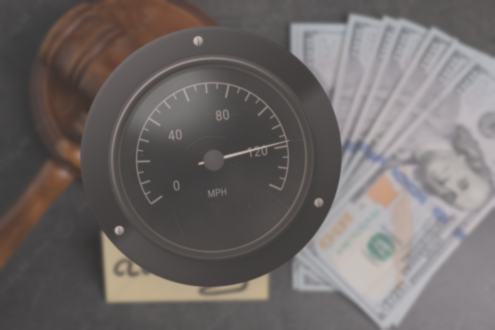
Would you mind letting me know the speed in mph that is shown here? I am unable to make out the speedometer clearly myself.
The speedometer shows 117.5 mph
